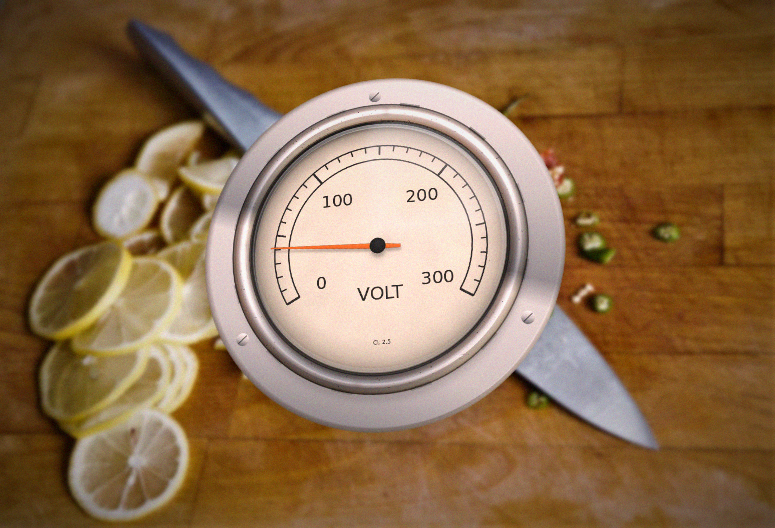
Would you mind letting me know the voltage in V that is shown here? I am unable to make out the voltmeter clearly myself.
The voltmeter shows 40 V
